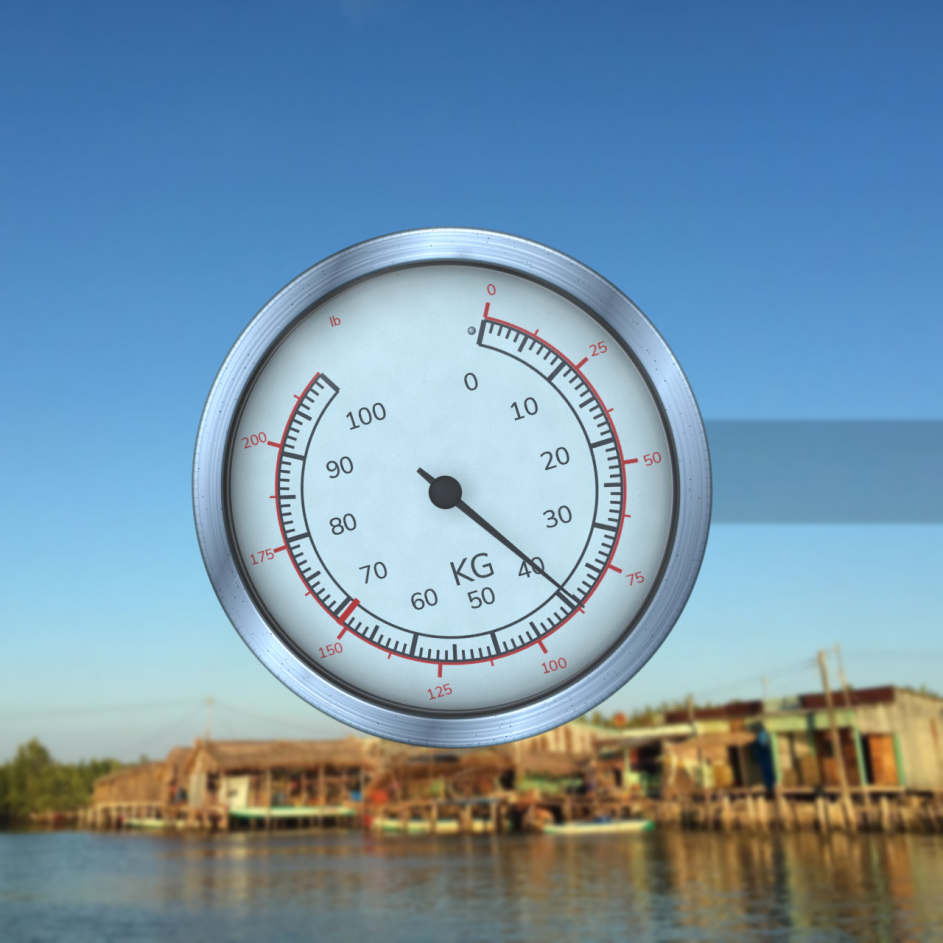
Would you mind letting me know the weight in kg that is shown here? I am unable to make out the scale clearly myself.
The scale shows 39 kg
